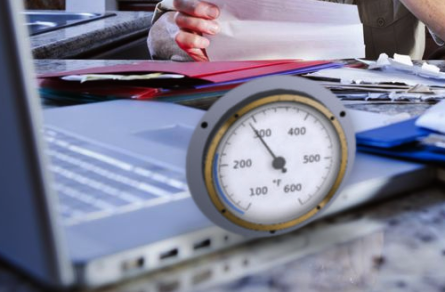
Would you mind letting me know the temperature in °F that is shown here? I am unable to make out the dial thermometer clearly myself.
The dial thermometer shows 290 °F
